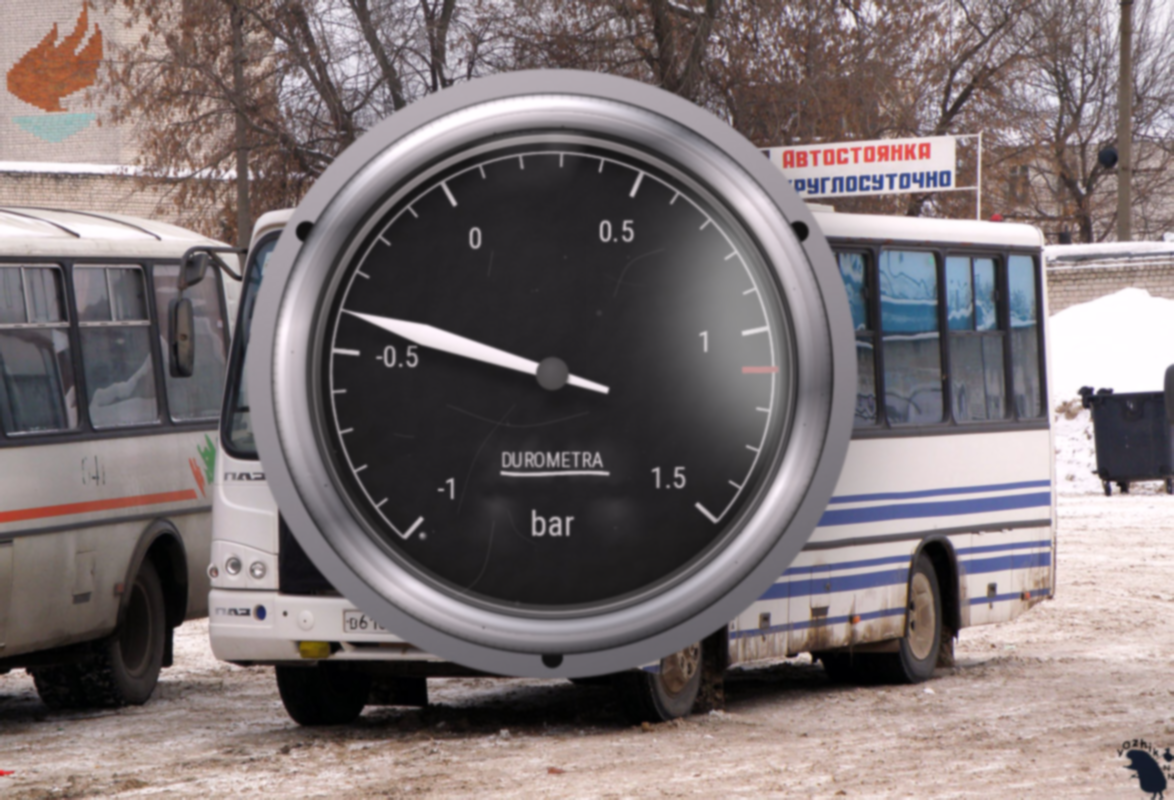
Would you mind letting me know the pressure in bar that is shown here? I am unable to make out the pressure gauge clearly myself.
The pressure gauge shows -0.4 bar
